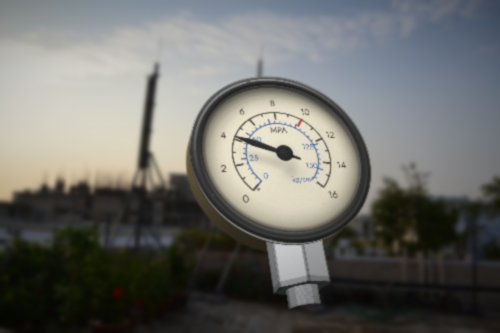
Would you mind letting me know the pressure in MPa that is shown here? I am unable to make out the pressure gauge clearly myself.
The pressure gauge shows 4 MPa
